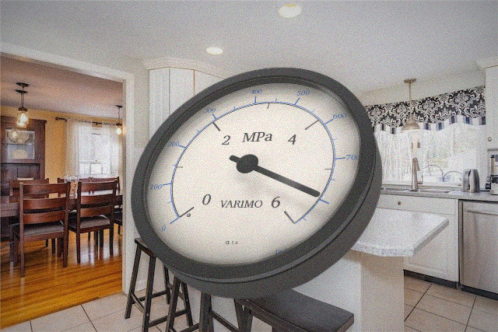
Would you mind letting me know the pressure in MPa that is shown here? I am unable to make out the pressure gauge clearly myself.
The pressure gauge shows 5.5 MPa
